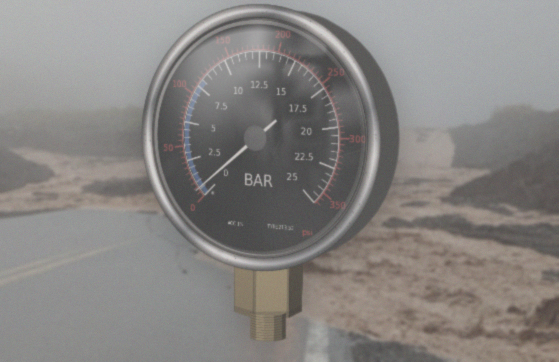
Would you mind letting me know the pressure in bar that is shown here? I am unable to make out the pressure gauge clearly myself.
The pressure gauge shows 0.5 bar
